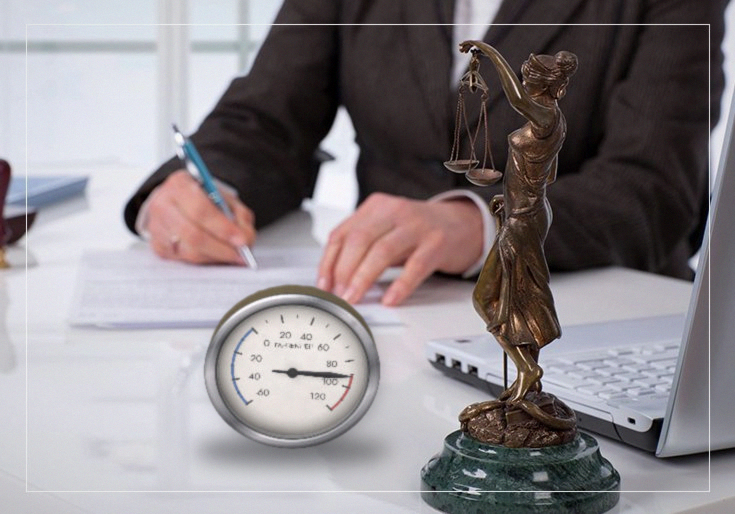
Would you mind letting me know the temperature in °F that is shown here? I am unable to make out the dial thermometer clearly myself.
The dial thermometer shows 90 °F
